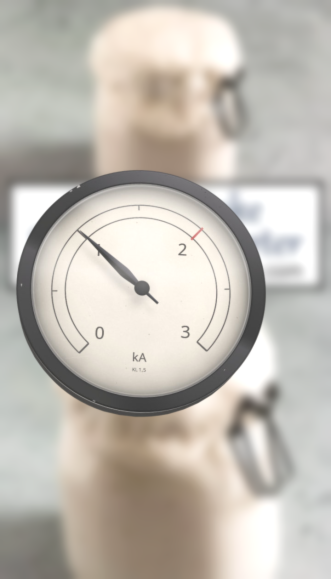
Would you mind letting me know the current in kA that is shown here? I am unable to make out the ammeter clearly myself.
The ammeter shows 1 kA
